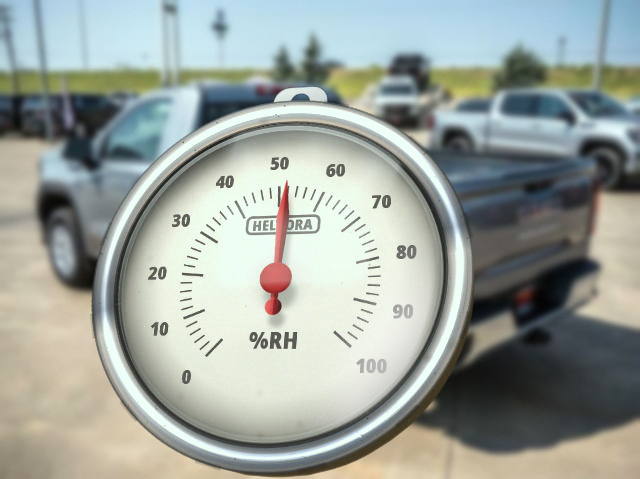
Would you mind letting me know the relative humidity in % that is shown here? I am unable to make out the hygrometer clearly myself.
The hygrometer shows 52 %
